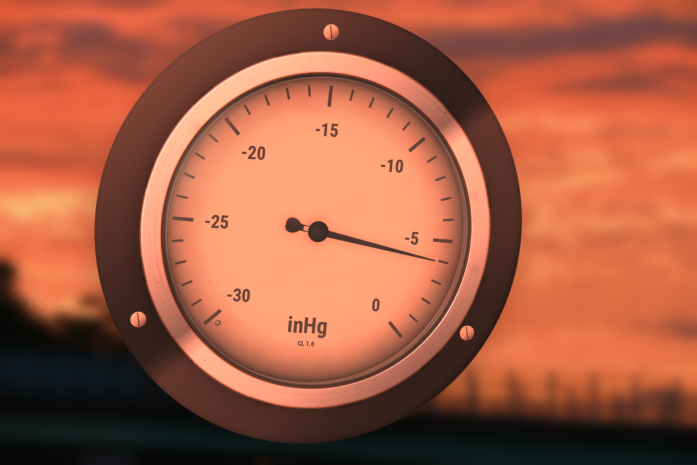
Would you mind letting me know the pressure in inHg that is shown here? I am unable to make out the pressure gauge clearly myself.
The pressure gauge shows -4 inHg
